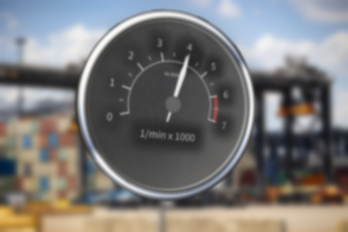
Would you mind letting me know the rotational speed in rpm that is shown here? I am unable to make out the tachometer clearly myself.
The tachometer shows 4000 rpm
